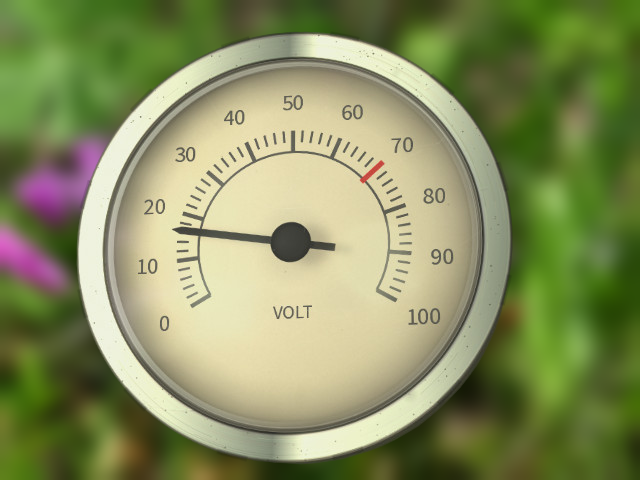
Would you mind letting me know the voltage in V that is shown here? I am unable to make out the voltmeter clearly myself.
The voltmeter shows 16 V
